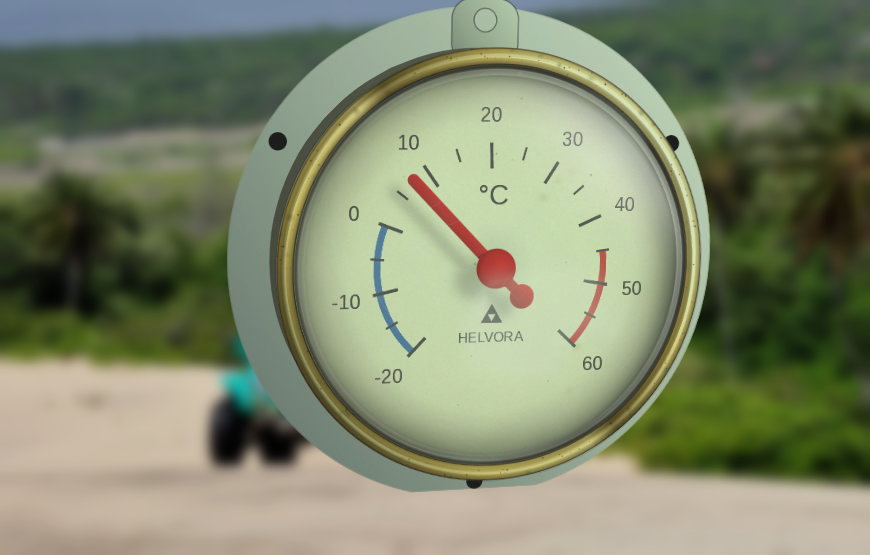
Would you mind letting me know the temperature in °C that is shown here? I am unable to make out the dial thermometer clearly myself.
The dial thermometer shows 7.5 °C
